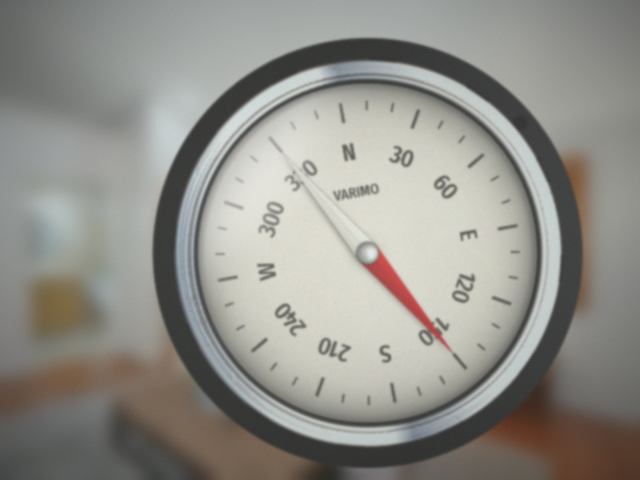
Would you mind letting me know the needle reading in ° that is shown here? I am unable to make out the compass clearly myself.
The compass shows 150 °
